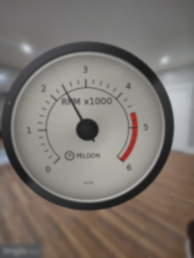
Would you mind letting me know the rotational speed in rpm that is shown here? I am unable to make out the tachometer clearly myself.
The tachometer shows 2400 rpm
